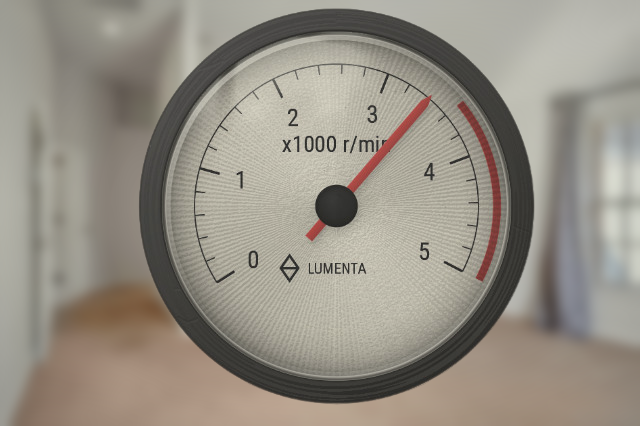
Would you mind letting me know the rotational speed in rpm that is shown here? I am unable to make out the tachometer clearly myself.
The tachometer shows 3400 rpm
